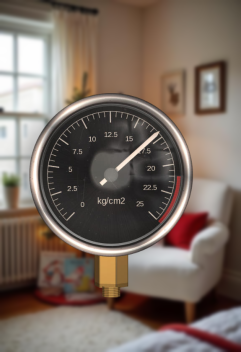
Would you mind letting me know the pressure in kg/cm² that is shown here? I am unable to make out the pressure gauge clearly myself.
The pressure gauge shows 17 kg/cm²
